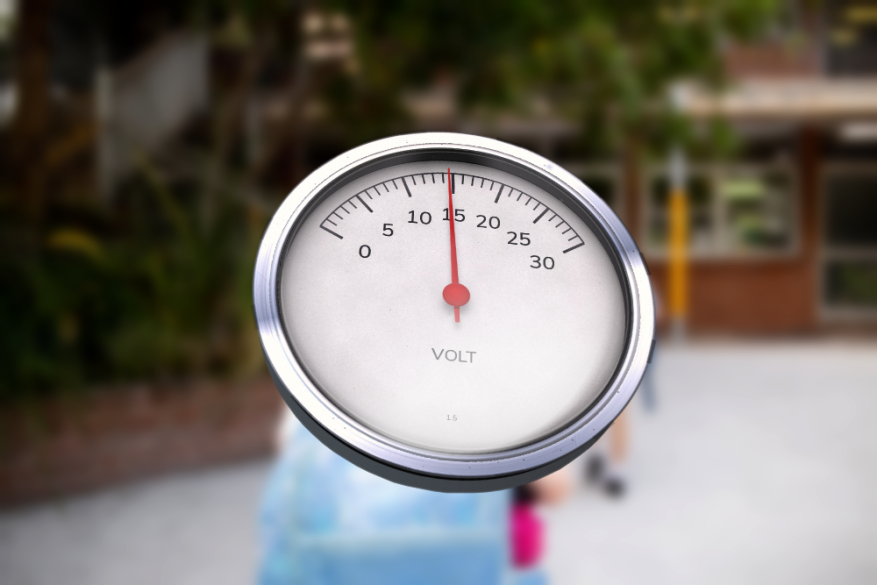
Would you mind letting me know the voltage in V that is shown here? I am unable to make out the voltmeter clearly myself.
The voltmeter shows 14.5 V
